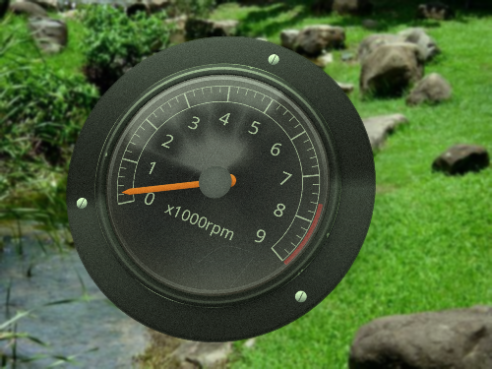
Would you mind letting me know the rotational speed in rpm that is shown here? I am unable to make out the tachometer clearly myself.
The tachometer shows 200 rpm
